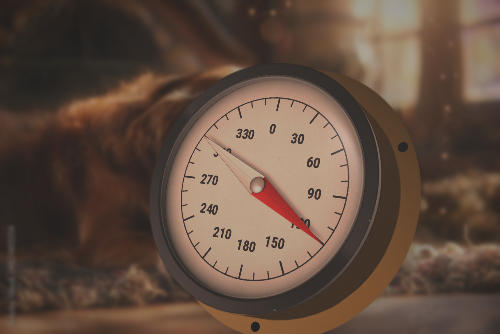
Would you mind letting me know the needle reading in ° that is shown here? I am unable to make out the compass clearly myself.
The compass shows 120 °
